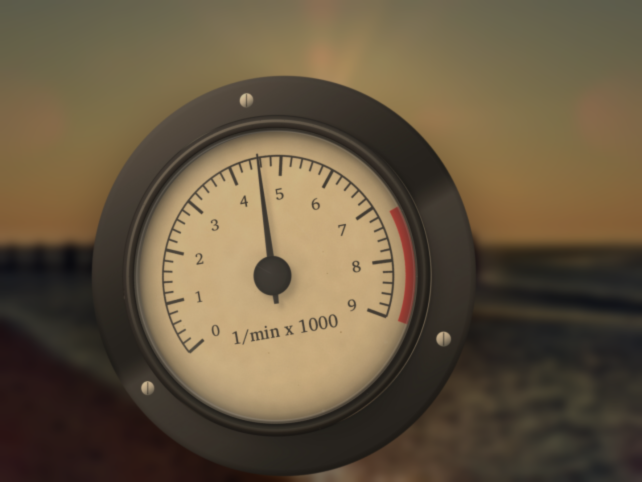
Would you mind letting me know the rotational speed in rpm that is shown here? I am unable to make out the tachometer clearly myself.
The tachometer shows 4600 rpm
